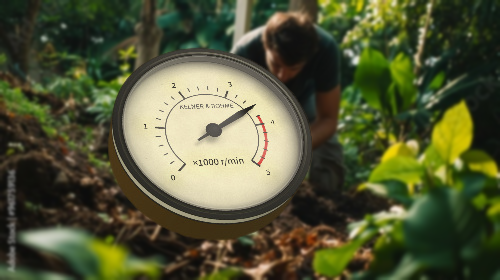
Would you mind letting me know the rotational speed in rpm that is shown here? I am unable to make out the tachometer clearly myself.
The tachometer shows 3600 rpm
